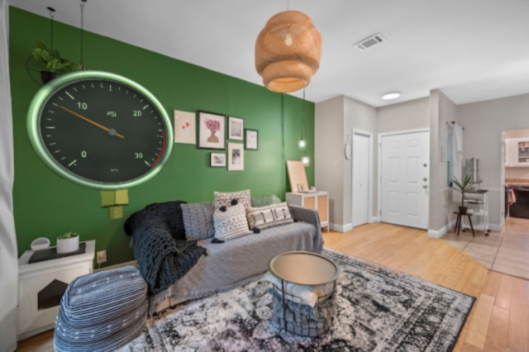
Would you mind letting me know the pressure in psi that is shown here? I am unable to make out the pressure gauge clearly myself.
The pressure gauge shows 8 psi
